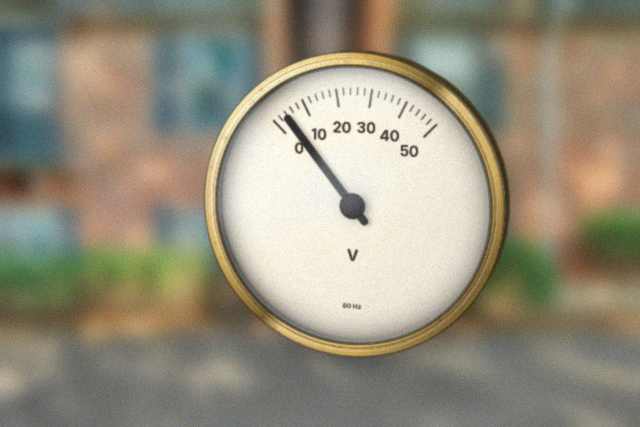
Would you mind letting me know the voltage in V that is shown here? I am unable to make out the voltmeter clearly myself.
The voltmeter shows 4 V
